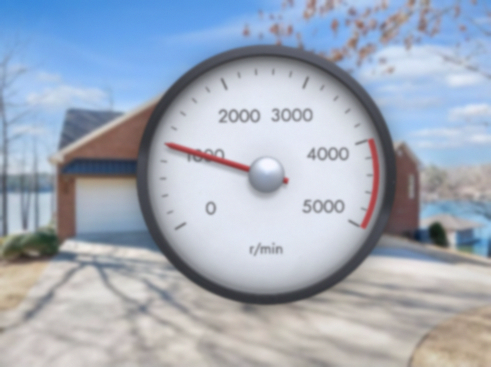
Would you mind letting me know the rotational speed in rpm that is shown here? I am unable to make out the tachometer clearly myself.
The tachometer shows 1000 rpm
